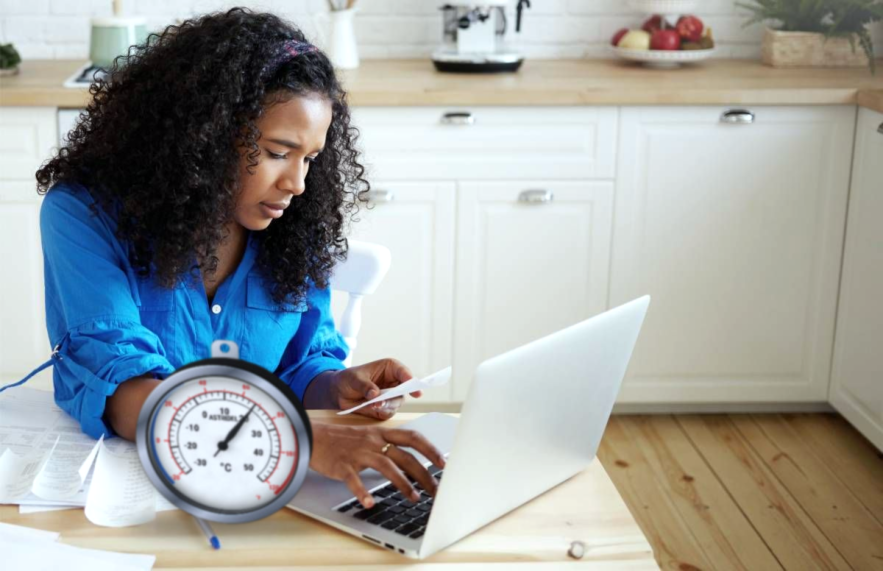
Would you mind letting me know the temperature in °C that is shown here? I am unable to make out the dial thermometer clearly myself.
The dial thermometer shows 20 °C
